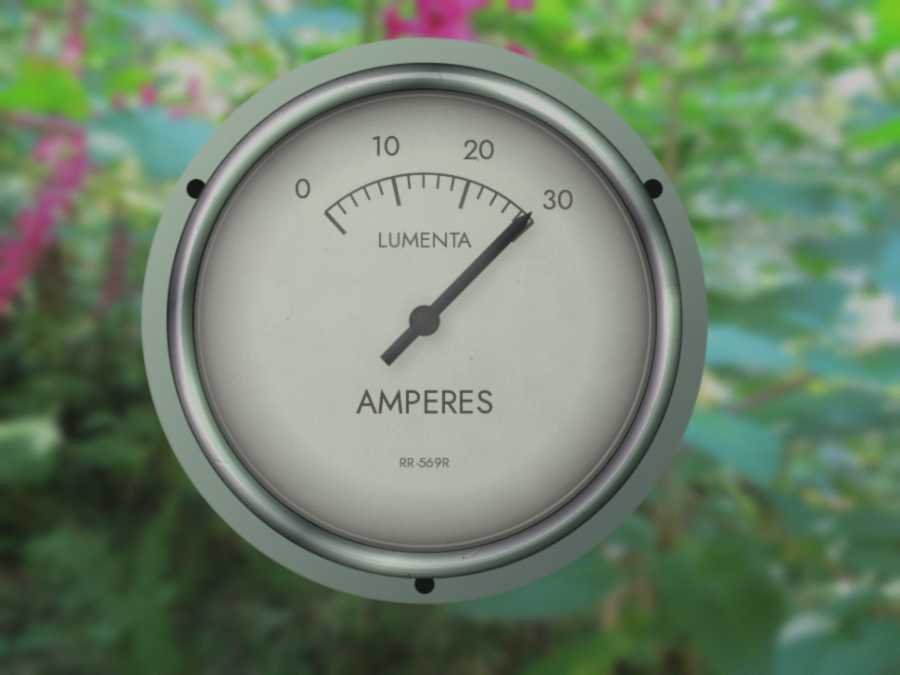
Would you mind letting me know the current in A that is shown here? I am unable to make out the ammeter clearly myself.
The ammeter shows 29 A
